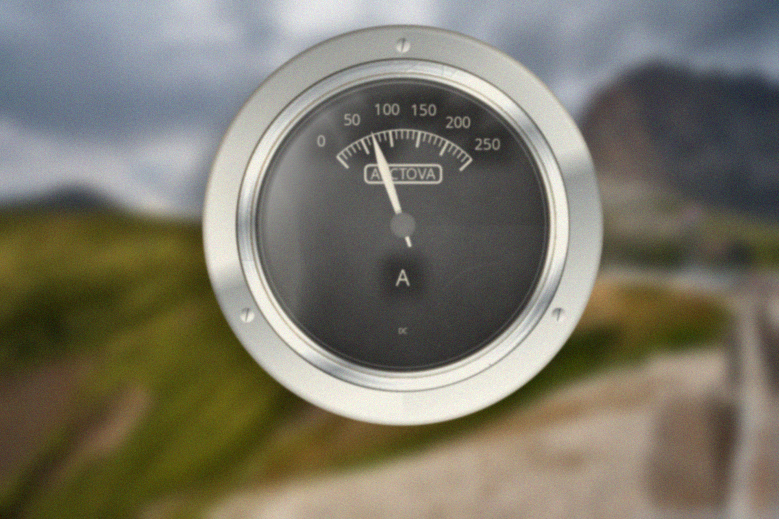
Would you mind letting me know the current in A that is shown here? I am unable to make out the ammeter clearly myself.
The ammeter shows 70 A
